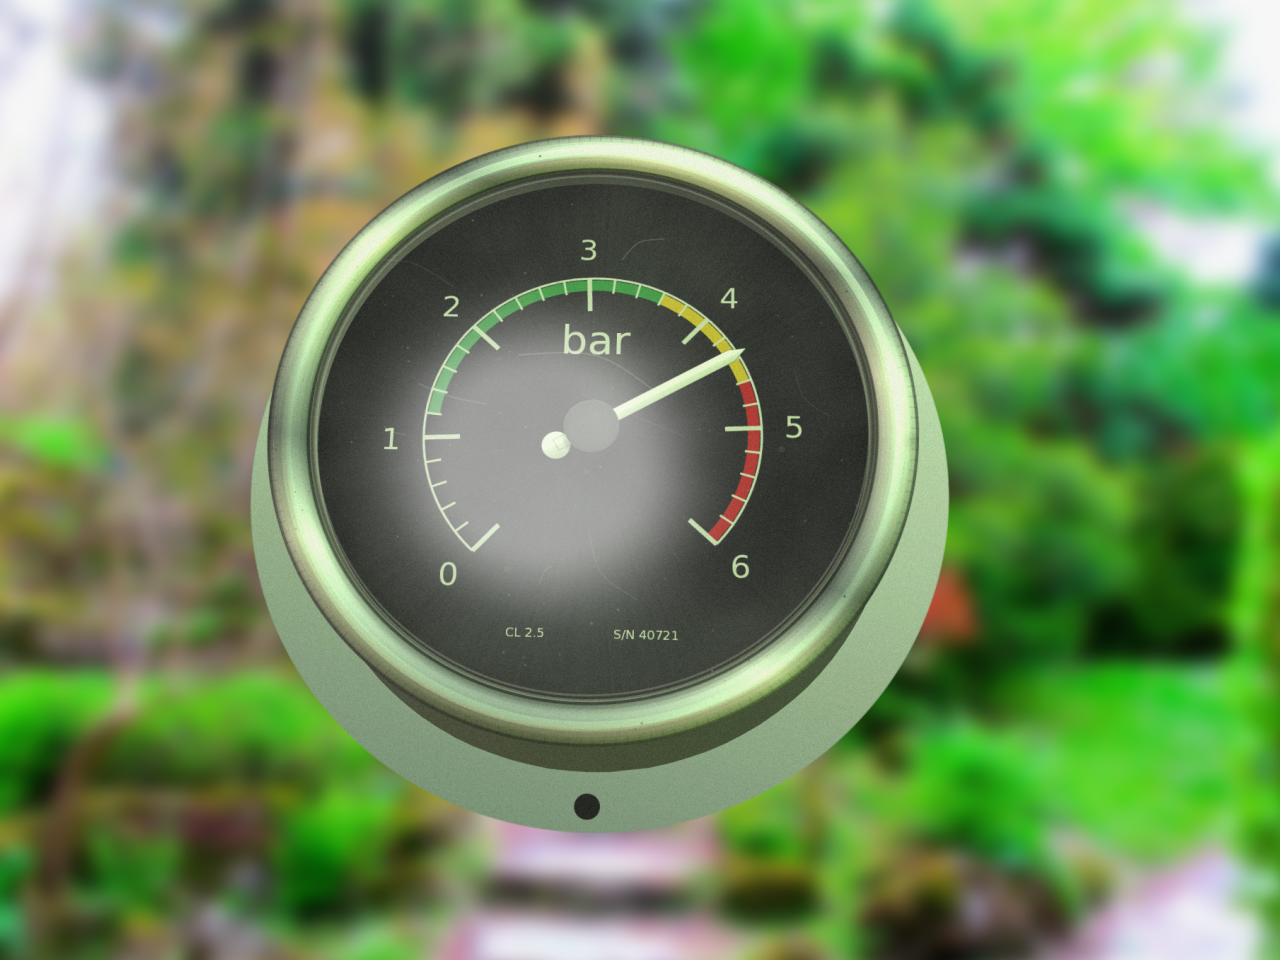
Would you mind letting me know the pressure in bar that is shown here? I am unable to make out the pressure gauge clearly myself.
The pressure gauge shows 4.4 bar
